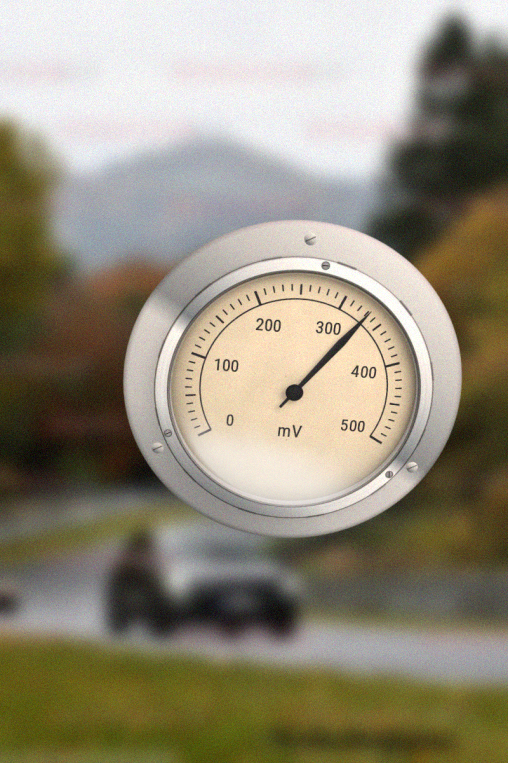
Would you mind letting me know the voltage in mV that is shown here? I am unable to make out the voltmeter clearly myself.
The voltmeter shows 330 mV
